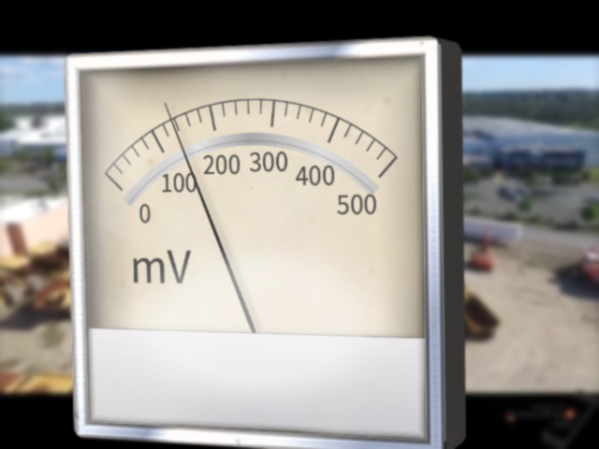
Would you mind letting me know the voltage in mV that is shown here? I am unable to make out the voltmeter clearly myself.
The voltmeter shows 140 mV
